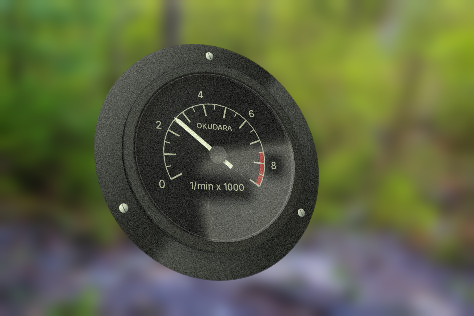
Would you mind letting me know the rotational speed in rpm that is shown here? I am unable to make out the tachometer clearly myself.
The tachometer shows 2500 rpm
